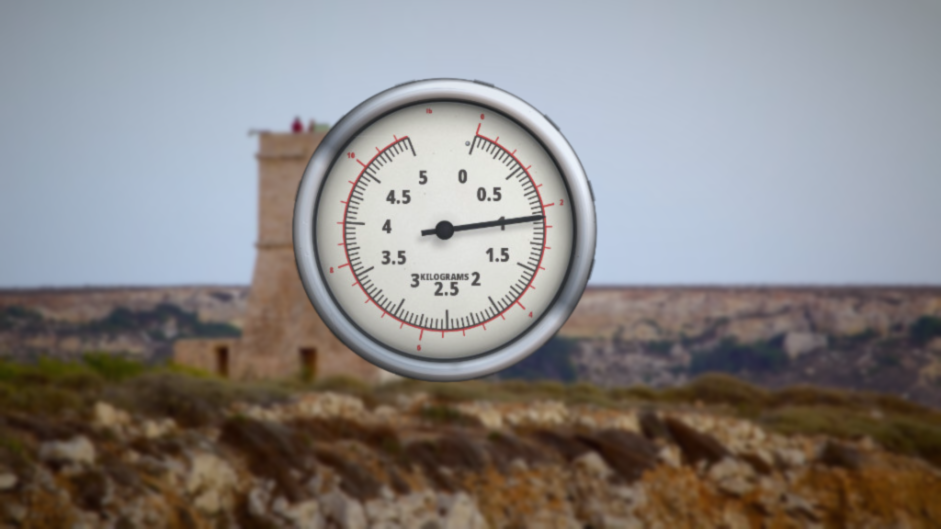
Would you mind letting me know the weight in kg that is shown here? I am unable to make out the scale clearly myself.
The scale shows 1 kg
